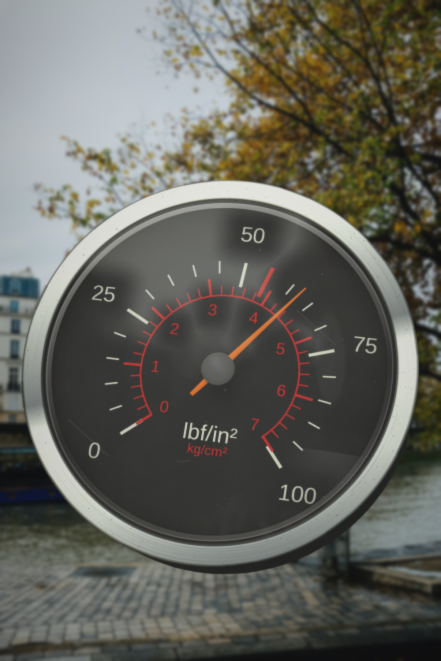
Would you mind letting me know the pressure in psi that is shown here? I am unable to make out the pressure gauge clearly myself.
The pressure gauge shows 62.5 psi
